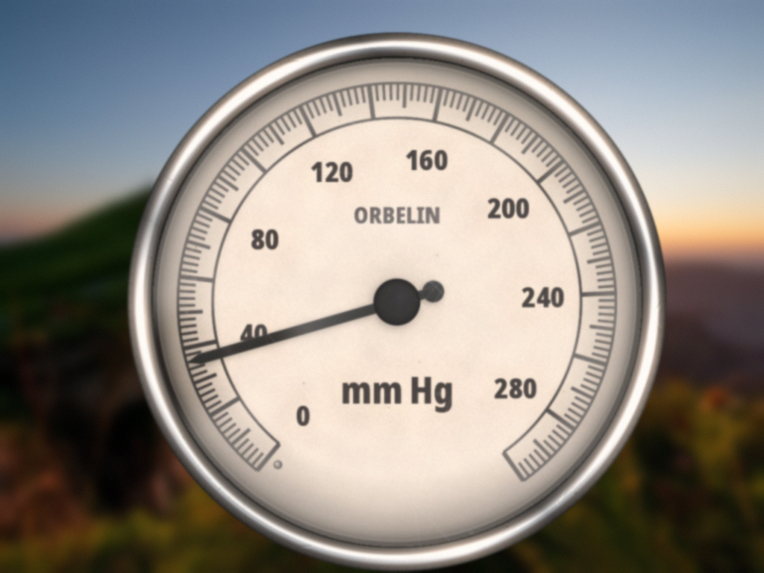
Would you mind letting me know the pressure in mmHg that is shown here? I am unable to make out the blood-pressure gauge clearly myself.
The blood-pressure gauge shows 36 mmHg
